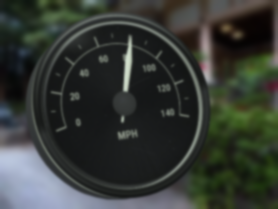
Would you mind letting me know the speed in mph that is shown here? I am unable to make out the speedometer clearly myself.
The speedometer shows 80 mph
